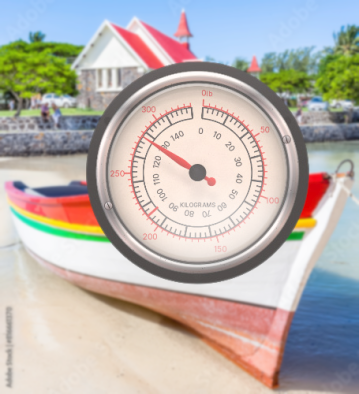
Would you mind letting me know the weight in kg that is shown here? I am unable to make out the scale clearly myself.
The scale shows 128 kg
